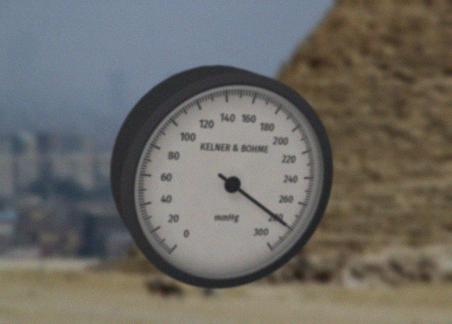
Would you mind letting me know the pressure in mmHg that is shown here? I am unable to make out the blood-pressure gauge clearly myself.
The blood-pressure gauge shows 280 mmHg
